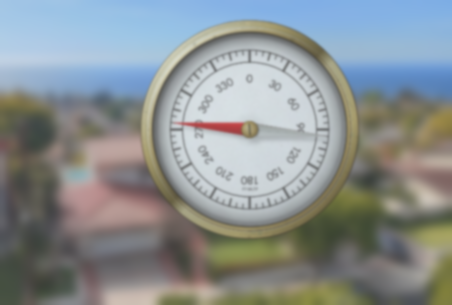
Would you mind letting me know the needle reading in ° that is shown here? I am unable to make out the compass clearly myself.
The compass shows 275 °
